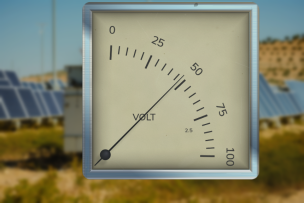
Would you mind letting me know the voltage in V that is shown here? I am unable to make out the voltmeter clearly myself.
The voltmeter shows 47.5 V
